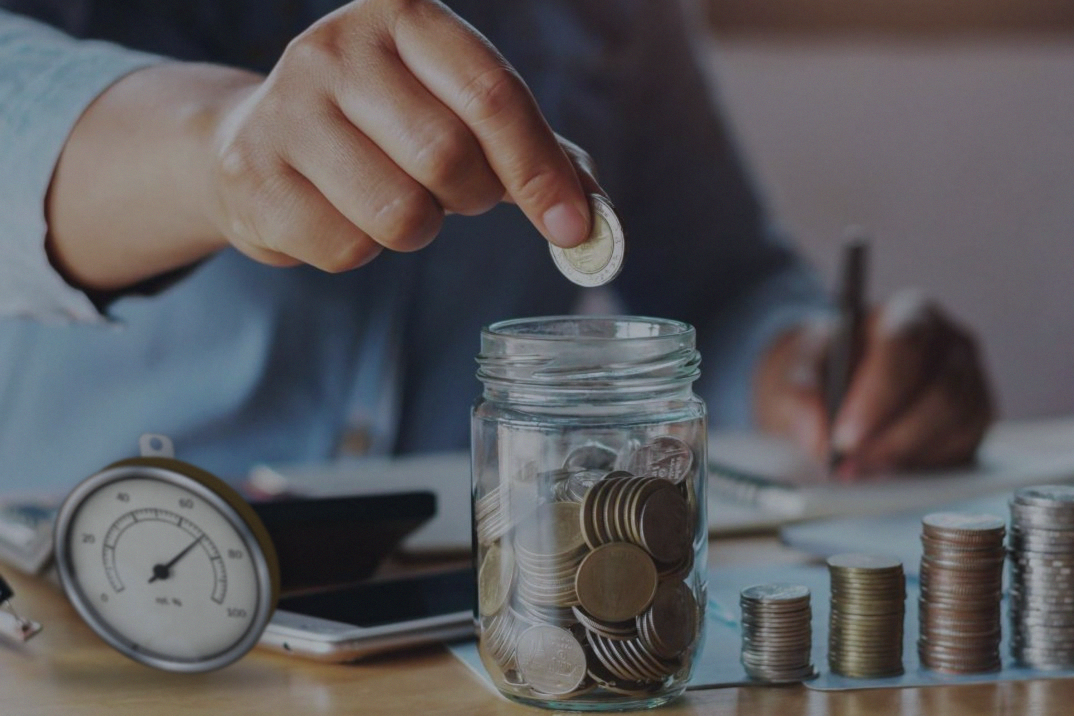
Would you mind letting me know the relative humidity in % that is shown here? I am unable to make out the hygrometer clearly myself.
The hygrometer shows 70 %
